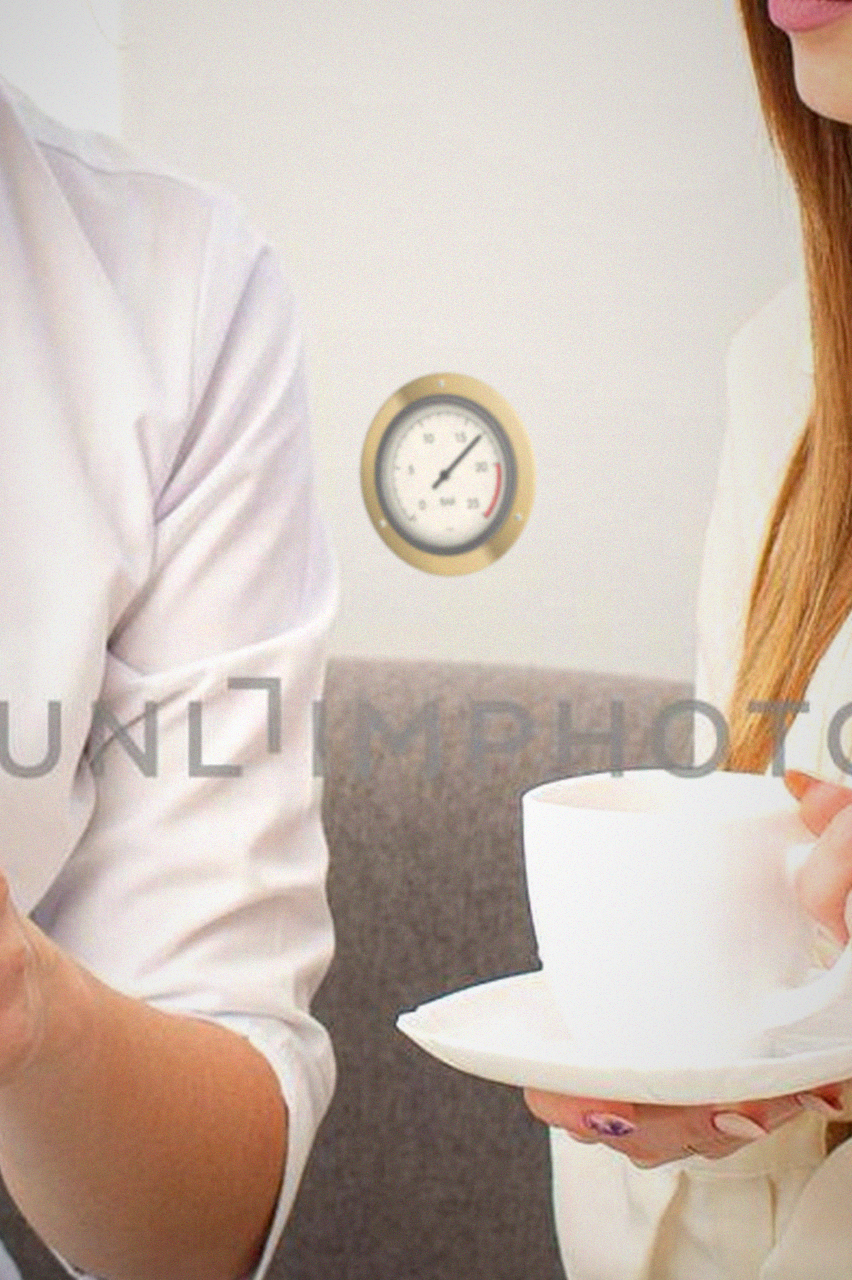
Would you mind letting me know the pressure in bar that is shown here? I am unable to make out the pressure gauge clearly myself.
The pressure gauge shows 17 bar
